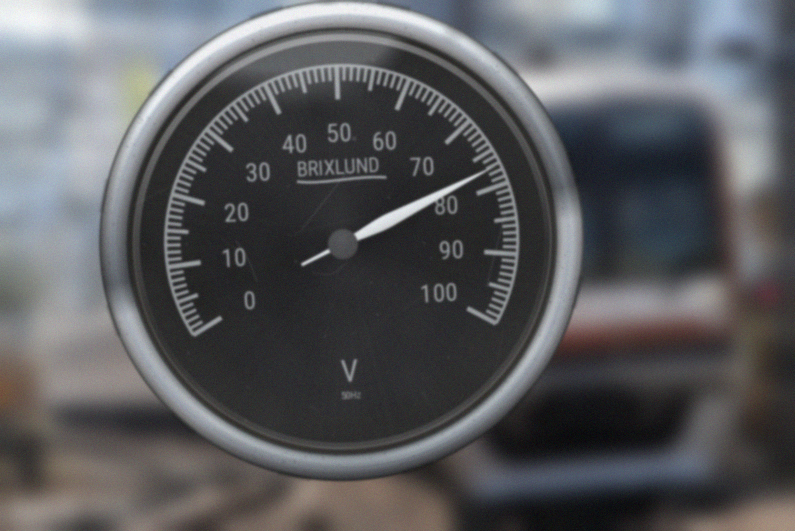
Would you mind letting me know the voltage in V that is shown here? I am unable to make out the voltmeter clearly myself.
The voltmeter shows 77 V
